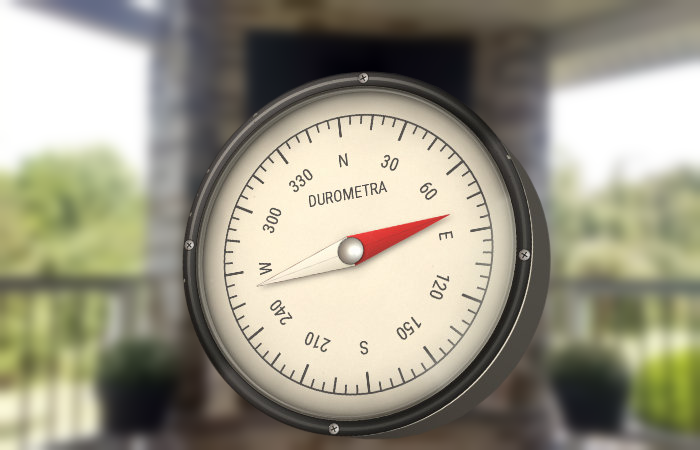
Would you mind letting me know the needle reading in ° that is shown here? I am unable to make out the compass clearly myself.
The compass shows 80 °
